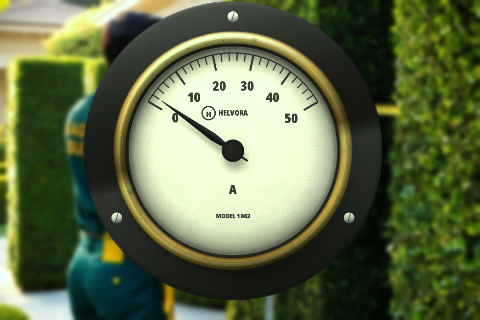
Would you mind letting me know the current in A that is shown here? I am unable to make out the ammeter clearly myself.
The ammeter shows 2 A
